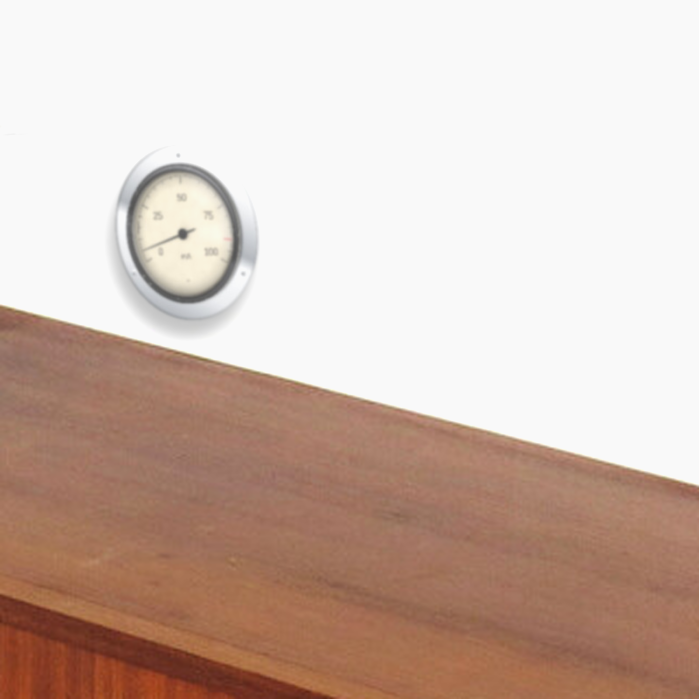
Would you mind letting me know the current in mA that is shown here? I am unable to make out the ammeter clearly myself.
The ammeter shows 5 mA
